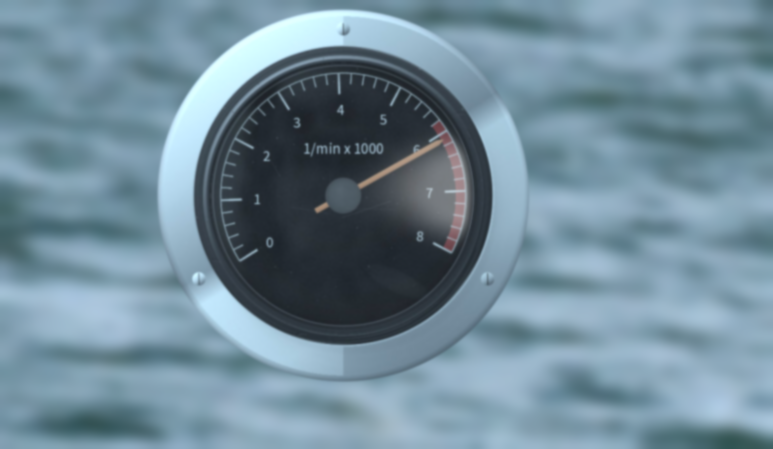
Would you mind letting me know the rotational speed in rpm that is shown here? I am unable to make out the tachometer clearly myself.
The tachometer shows 6100 rpm
